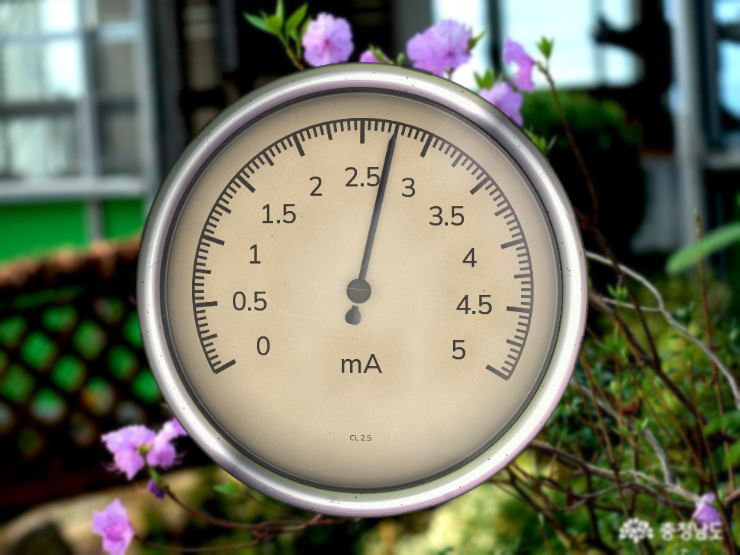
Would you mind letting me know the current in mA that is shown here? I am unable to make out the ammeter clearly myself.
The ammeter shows 2.75 mA
